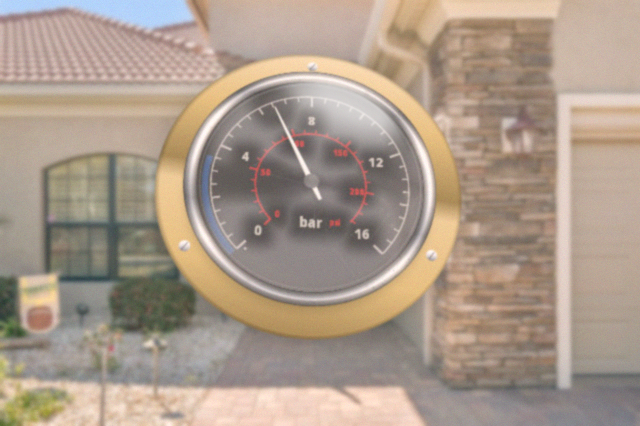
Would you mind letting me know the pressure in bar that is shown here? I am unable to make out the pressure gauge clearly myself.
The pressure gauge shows 6.5 bar
